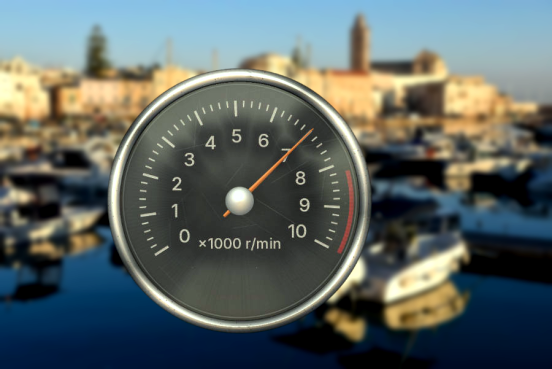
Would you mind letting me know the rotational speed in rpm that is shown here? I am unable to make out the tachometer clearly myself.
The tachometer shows 7000 rpm
